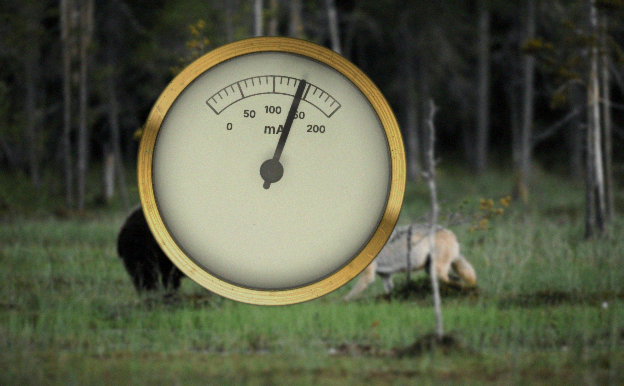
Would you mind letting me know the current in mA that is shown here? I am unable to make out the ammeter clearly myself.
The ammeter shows 140 mA
